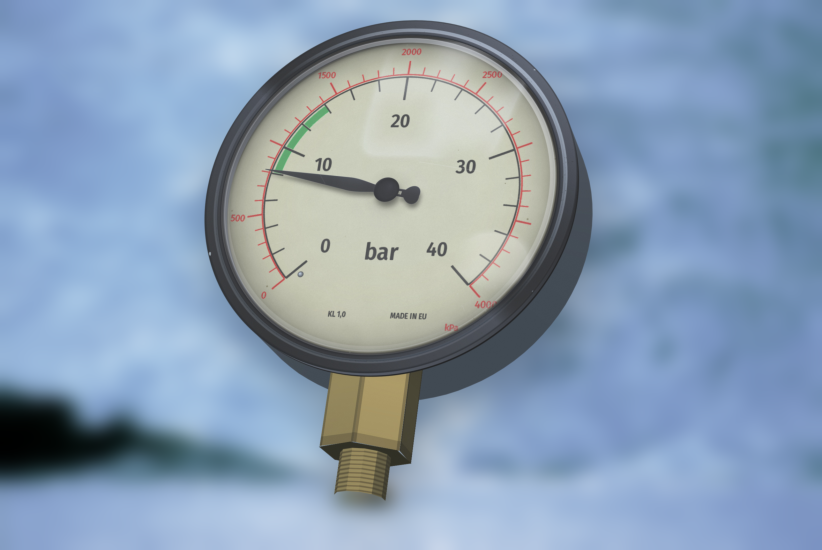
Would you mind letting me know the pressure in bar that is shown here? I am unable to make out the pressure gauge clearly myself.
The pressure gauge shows 8 bar
